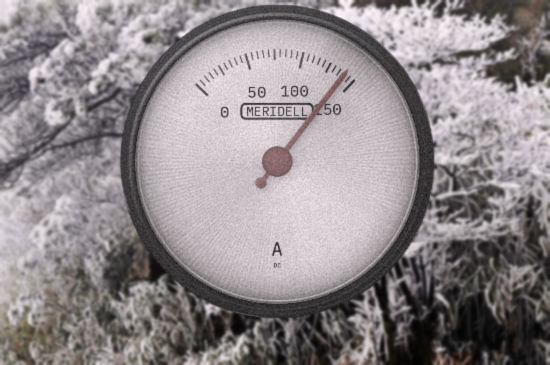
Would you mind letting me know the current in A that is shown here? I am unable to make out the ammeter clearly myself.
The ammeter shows 140 A
